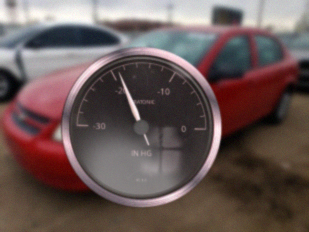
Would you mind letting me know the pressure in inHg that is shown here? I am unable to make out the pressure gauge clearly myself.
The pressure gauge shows -19 inHg
